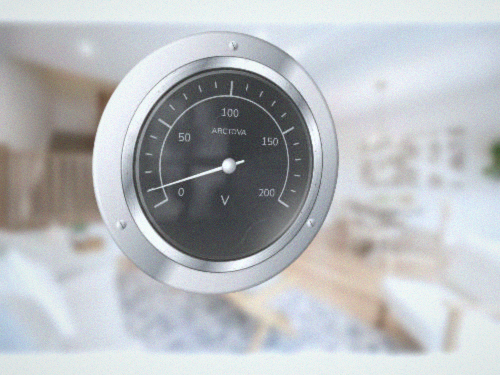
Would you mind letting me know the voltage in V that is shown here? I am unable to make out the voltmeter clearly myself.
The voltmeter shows 10 V
